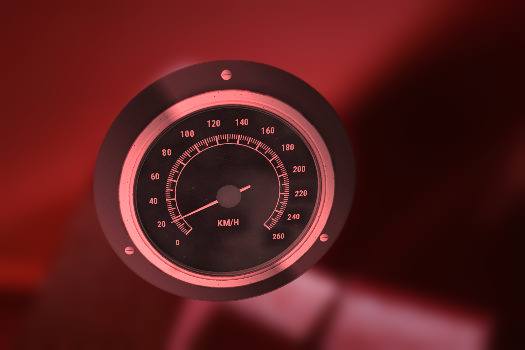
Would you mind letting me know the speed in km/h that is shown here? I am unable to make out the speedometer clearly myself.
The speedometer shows 20 km/h
